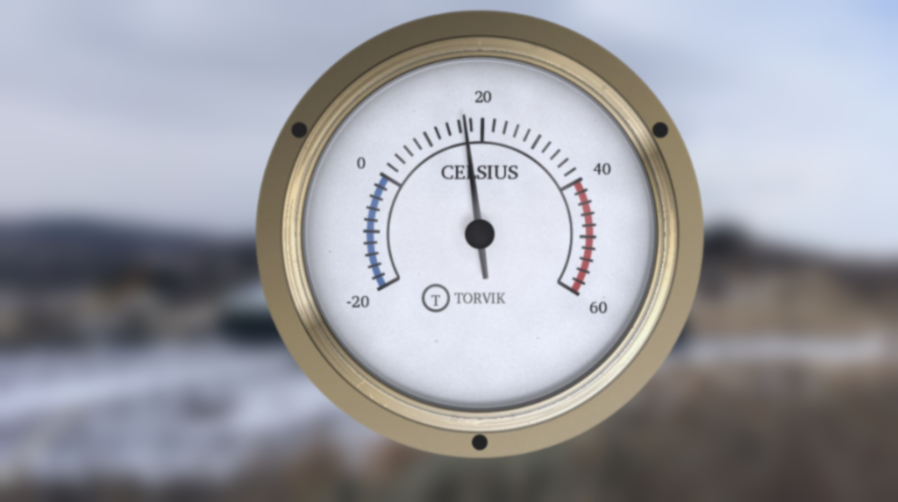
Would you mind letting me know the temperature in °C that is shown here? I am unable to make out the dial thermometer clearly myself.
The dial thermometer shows 17 °C
